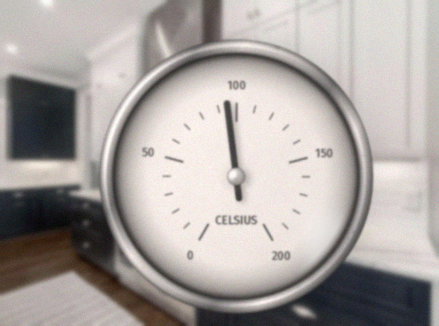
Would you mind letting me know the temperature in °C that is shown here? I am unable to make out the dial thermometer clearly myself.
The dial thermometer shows 95 °C
